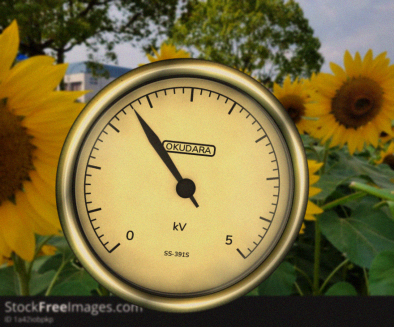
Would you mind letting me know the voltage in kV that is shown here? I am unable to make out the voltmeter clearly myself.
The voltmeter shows 1.8 kV
